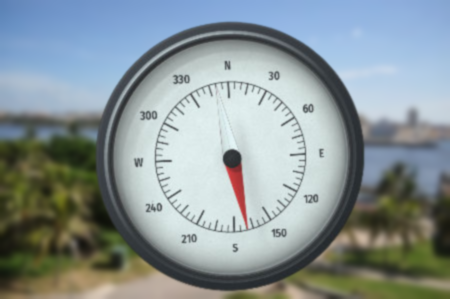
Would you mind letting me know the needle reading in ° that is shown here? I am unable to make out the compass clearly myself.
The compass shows 170 °
